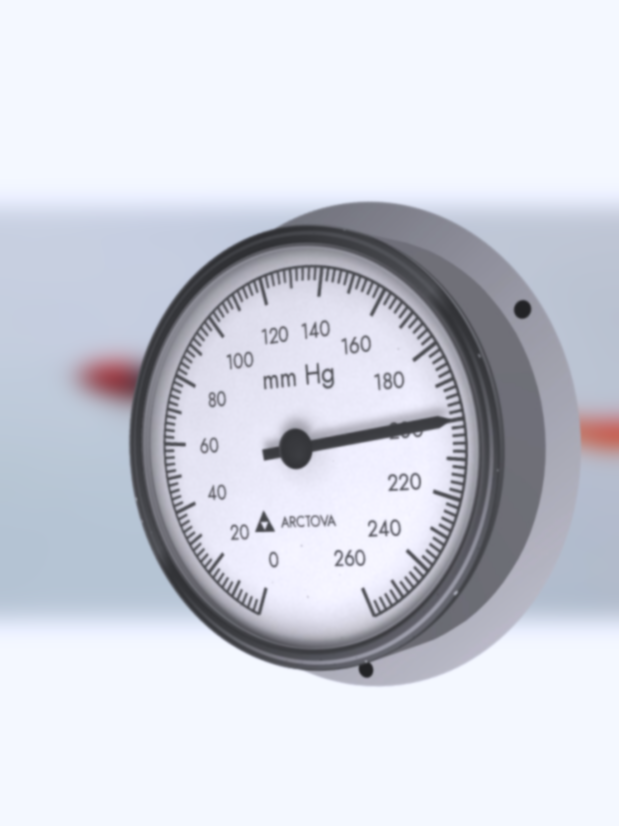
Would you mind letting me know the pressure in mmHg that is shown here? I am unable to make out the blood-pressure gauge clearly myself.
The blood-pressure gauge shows 200 mmHg
